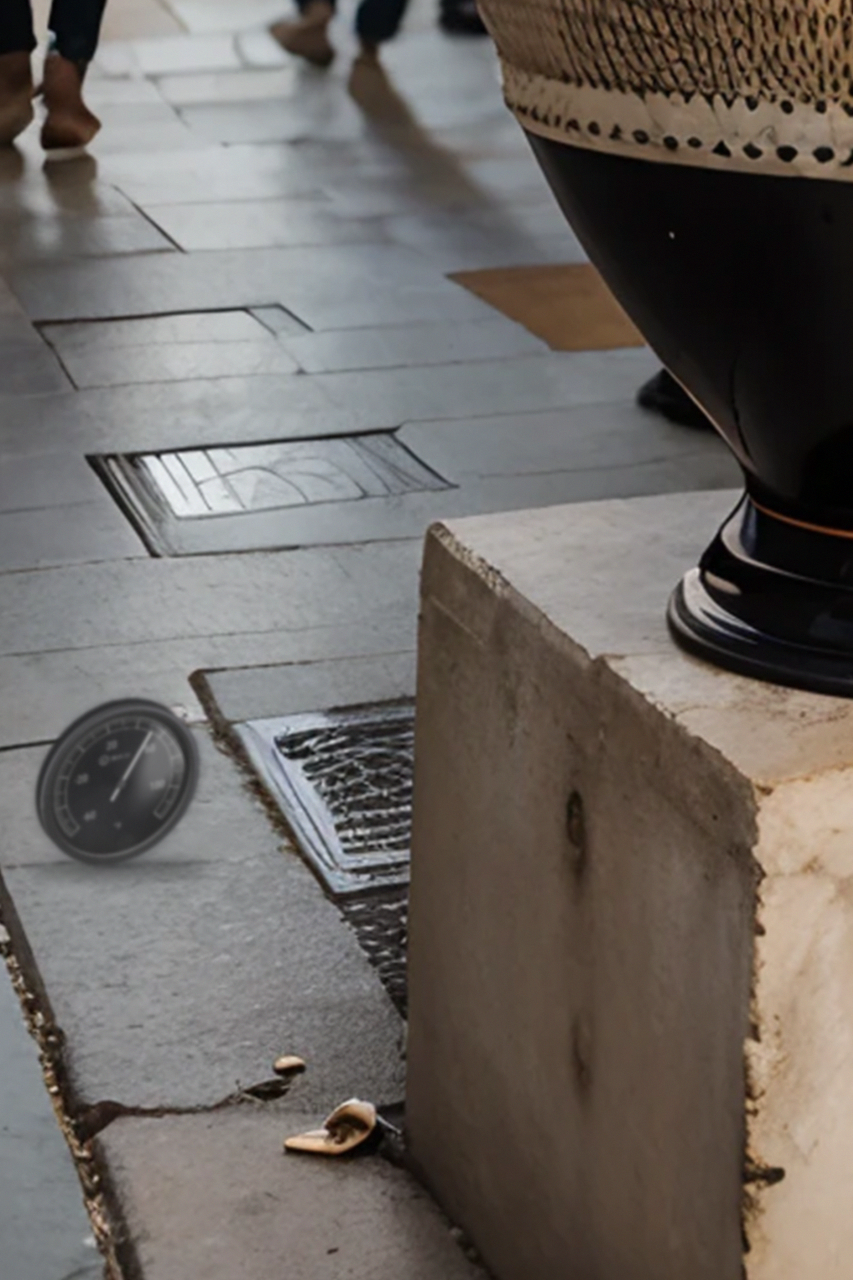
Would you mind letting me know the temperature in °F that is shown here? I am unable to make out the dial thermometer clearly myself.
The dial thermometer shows 50 °F
